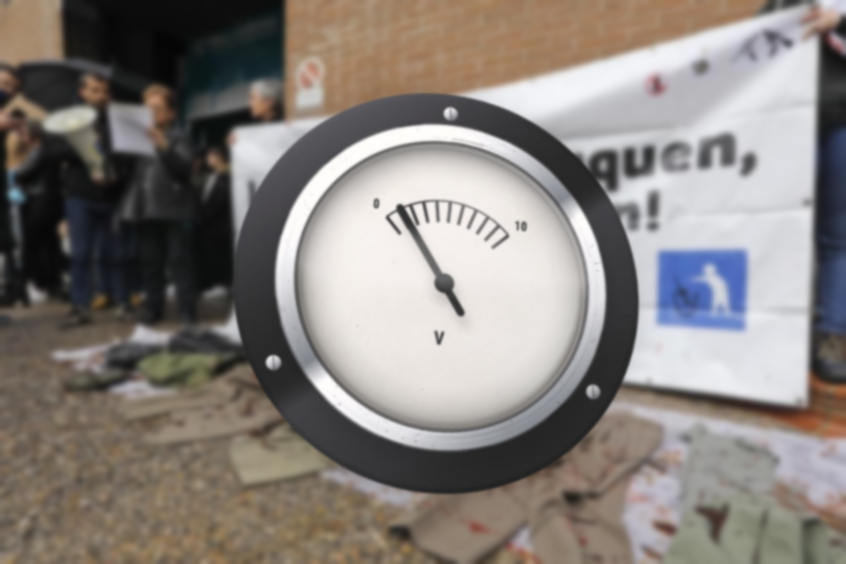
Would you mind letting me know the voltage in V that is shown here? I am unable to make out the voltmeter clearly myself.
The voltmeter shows 1 V
